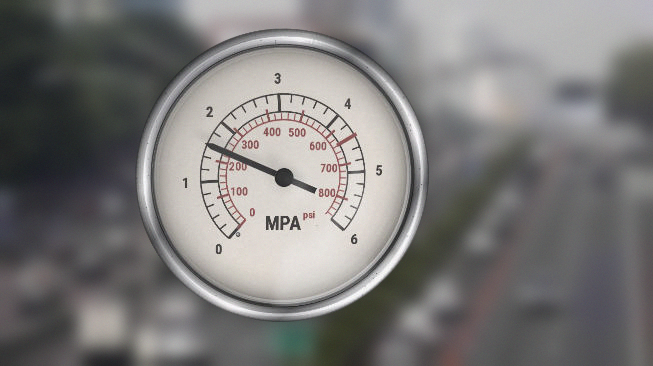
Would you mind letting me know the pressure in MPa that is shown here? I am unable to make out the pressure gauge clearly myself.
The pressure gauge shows 1.6 MPa
